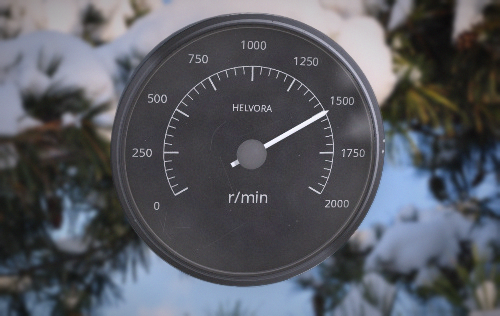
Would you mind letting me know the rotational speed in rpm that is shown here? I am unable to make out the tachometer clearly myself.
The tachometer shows 1500 rpm
